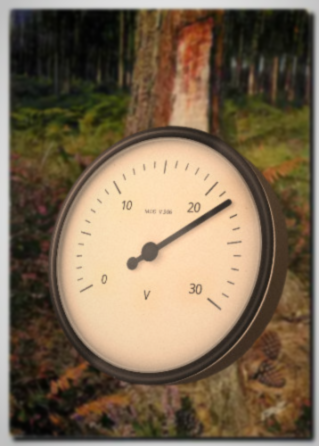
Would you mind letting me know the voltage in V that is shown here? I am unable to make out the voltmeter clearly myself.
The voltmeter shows 22 V
